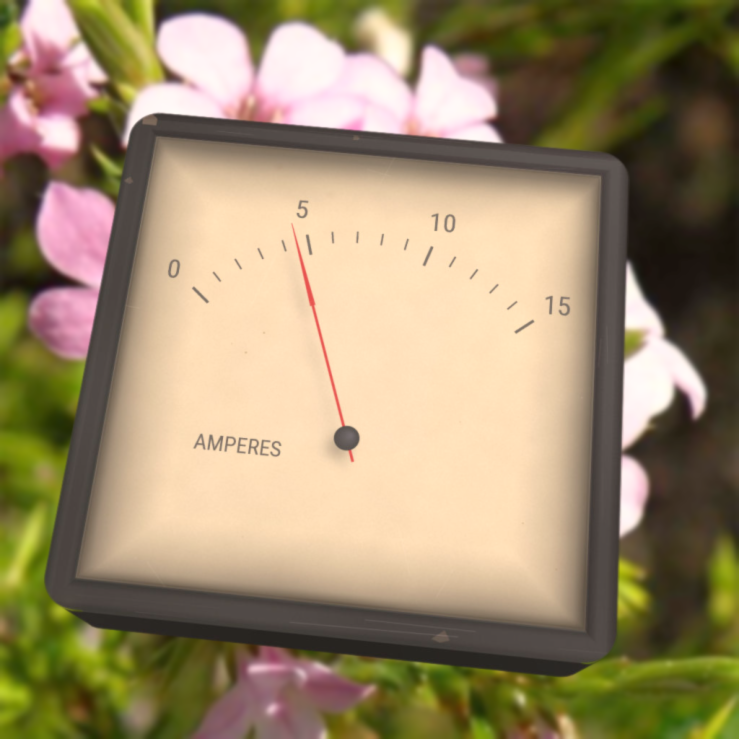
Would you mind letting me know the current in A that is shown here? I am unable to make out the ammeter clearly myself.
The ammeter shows 4.5 A
